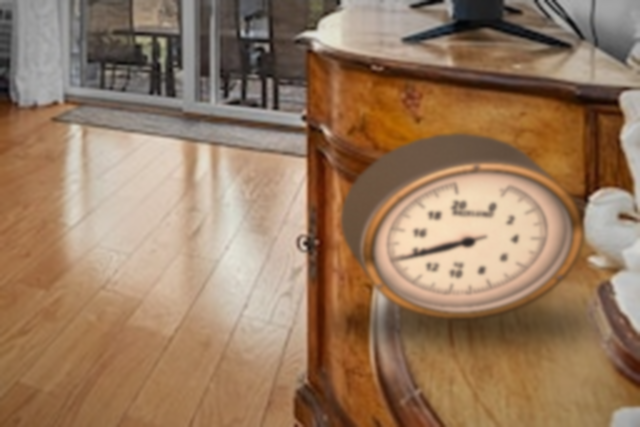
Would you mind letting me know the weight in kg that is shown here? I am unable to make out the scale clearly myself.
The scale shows 14 kg
